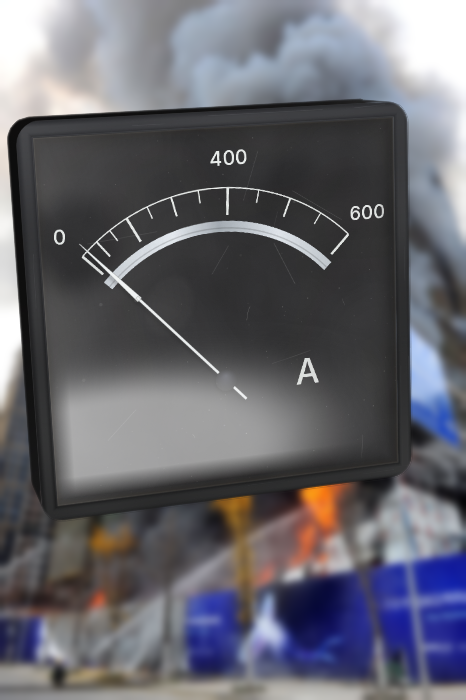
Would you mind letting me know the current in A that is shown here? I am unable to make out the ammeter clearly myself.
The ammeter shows 50 A
